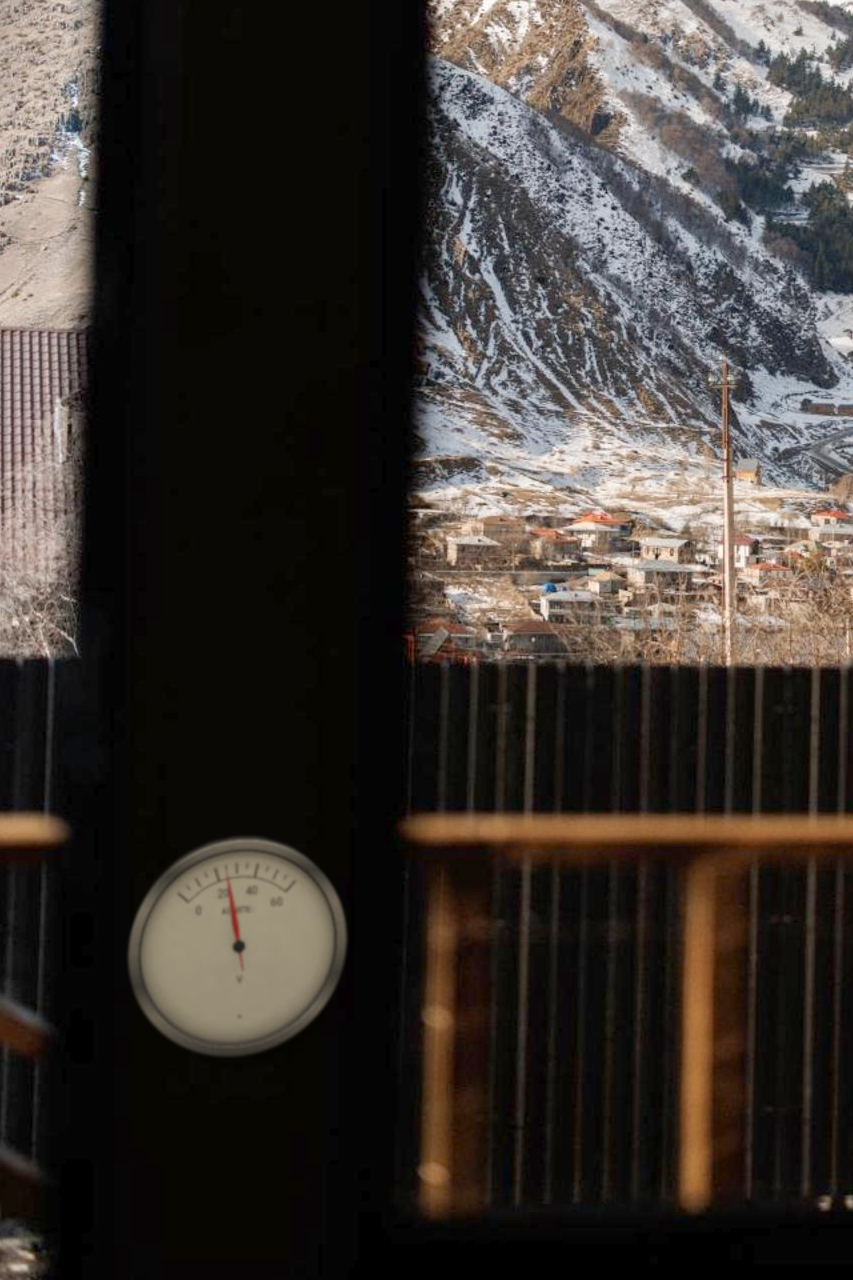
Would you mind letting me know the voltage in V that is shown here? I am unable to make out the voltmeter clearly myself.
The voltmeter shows 25 V
